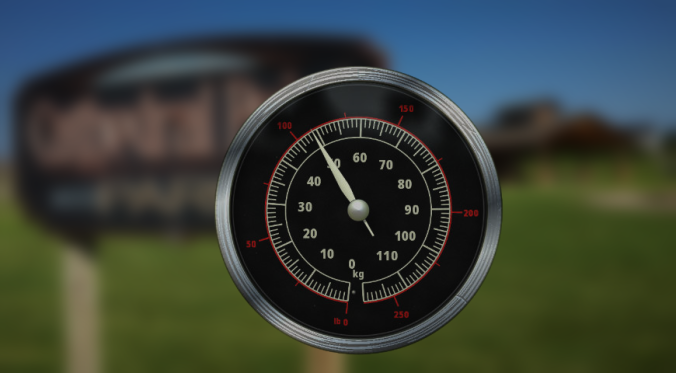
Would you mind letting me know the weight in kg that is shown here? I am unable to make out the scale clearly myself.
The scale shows 49 kg
